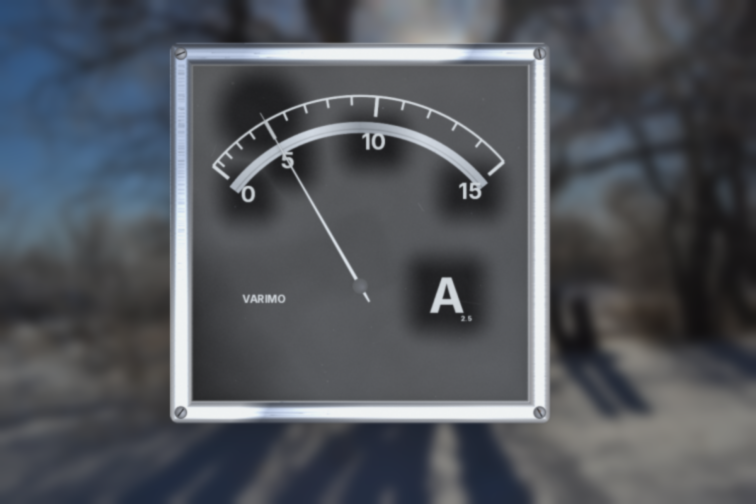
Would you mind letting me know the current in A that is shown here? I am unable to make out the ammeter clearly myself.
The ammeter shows 5 A
